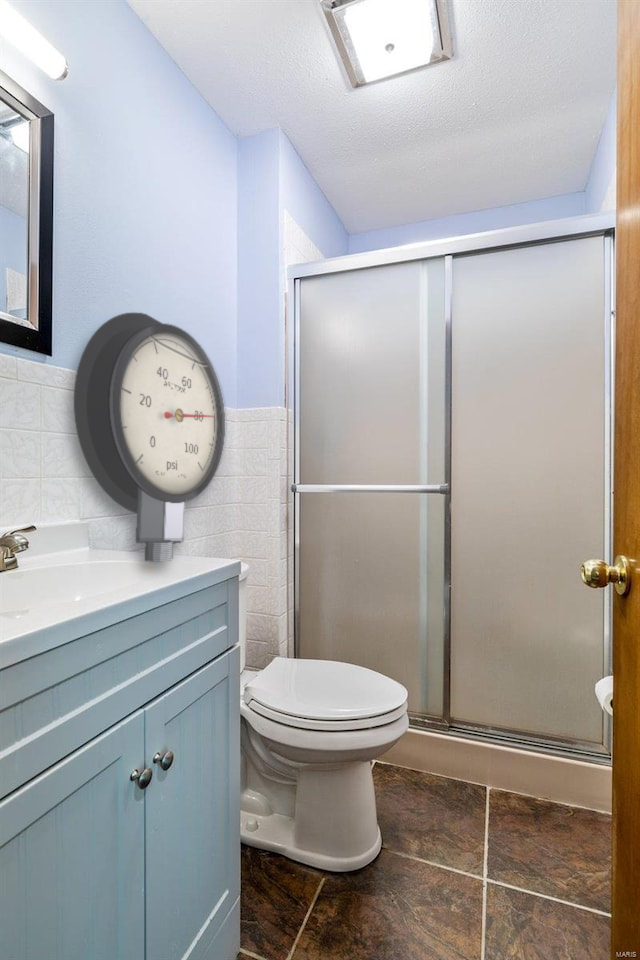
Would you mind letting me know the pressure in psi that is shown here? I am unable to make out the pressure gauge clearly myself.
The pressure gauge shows 80 psi
